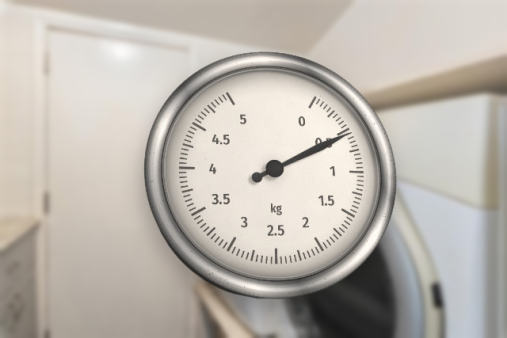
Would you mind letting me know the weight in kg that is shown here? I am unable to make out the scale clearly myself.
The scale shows 0.55 kg
